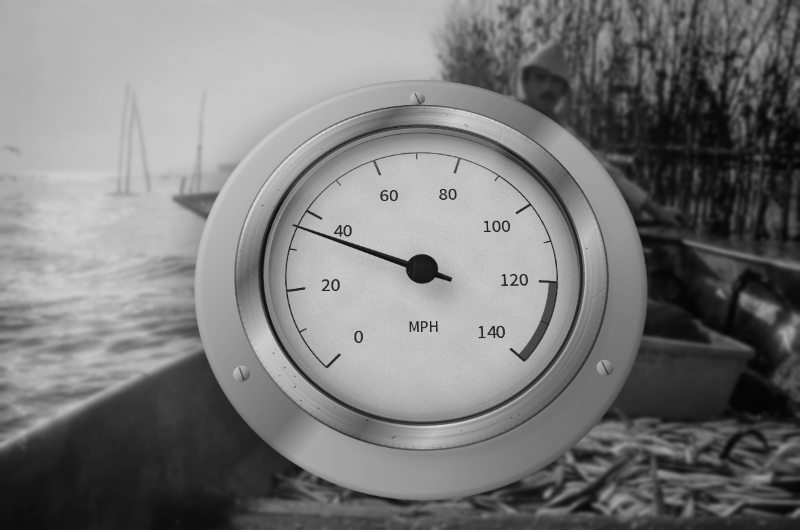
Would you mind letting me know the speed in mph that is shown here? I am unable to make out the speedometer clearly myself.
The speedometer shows 35 mph
